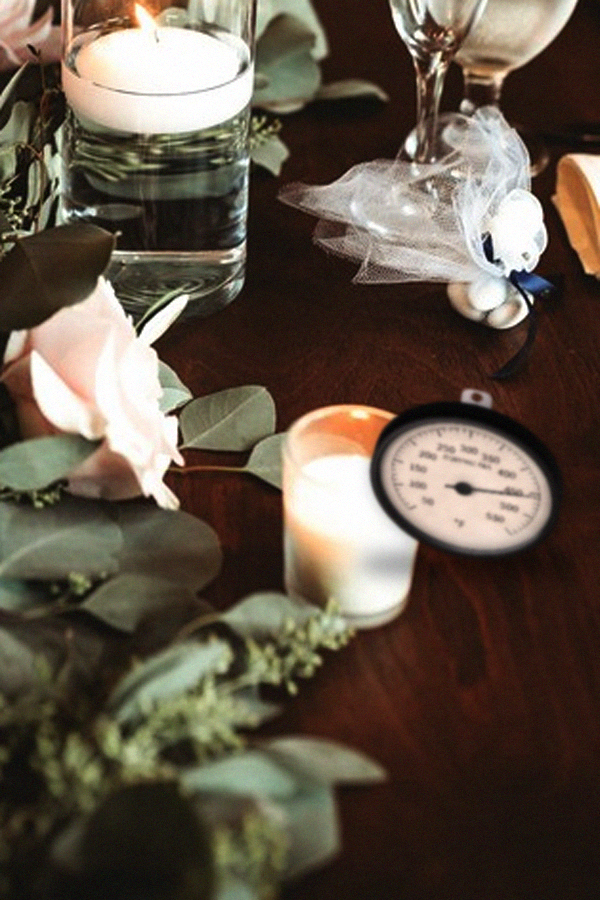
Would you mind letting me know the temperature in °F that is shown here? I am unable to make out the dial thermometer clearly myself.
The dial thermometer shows 450 °F
